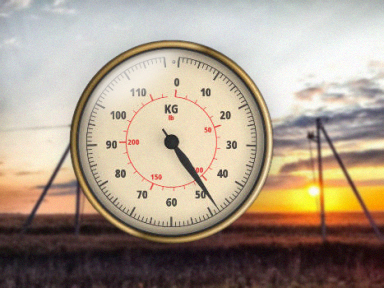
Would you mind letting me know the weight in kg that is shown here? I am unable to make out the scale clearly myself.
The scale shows 48 kg
